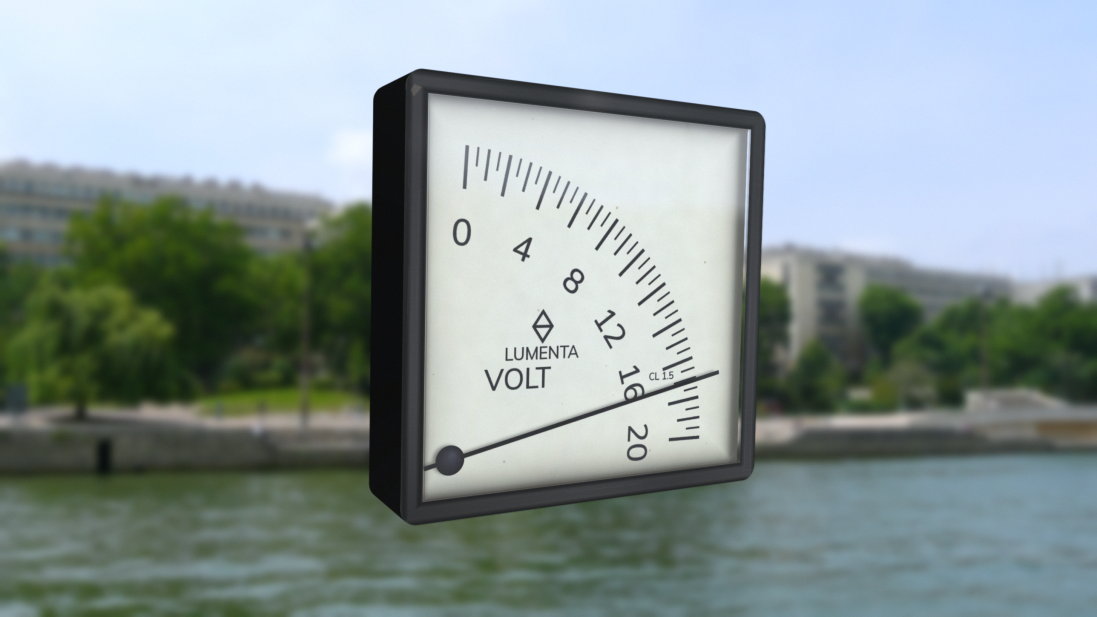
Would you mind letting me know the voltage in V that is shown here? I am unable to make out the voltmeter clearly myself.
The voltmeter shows 17 V
